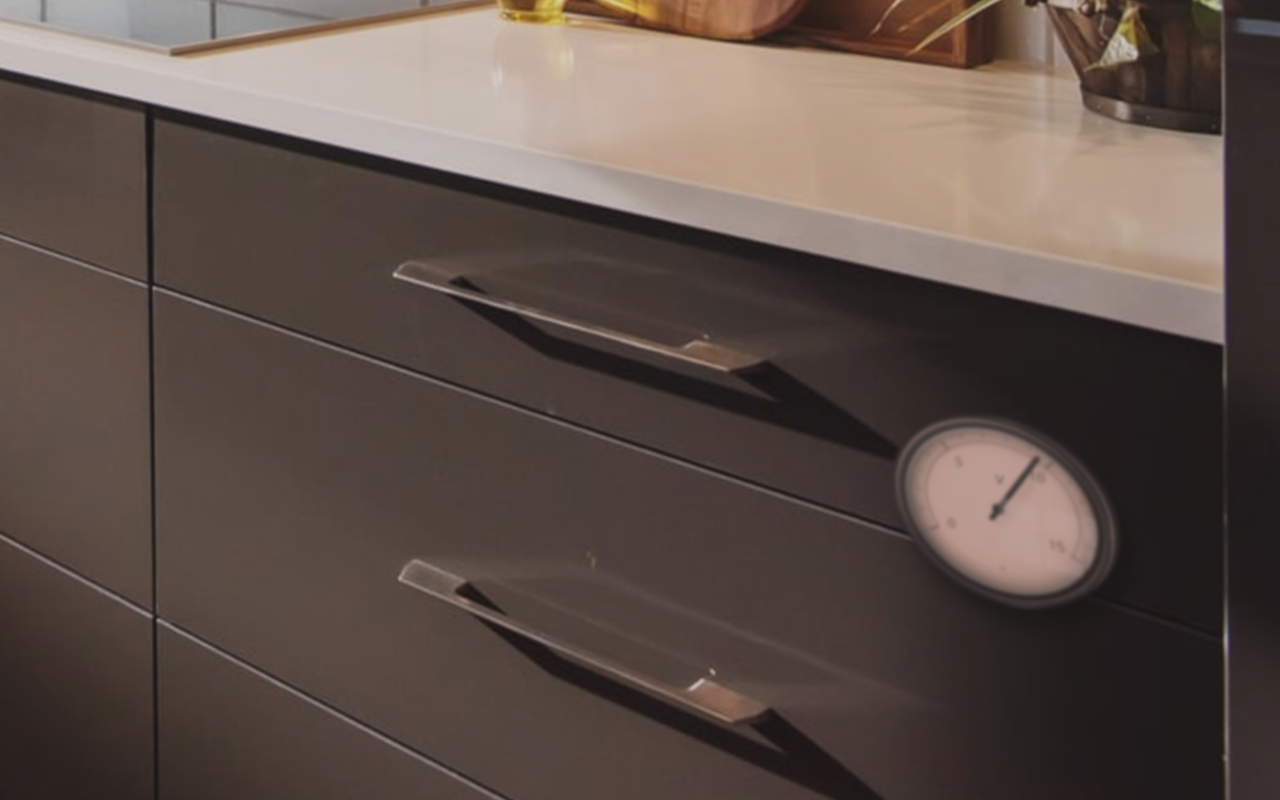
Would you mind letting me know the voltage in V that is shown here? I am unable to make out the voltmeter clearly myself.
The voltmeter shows 9.5 V
